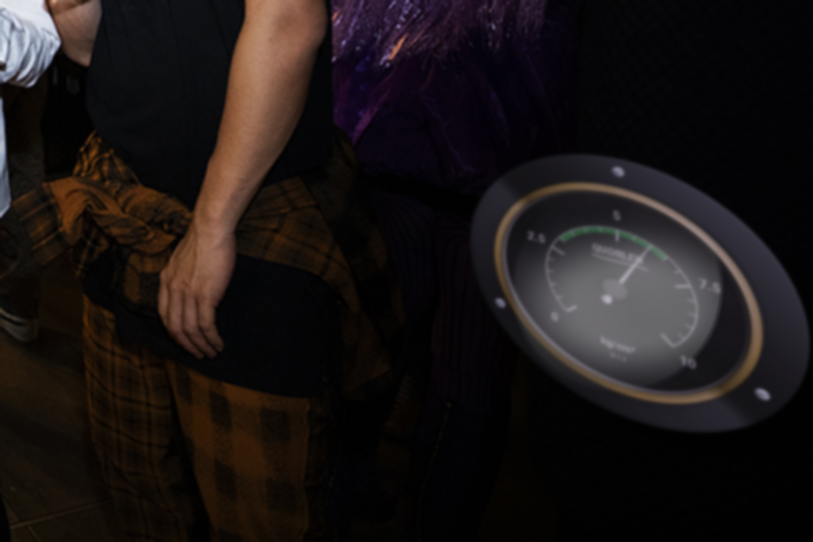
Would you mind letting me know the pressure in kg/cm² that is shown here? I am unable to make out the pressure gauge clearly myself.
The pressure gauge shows 6 kg/cm²
